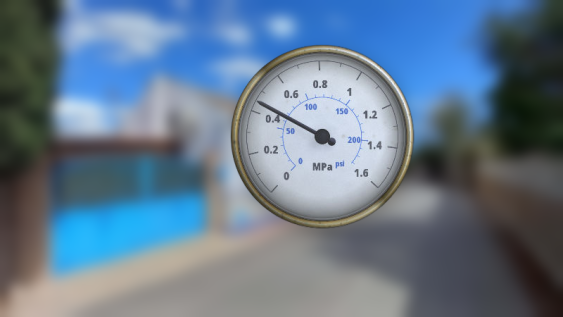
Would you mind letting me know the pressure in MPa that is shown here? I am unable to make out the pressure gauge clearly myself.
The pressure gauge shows 0.45 MPa
